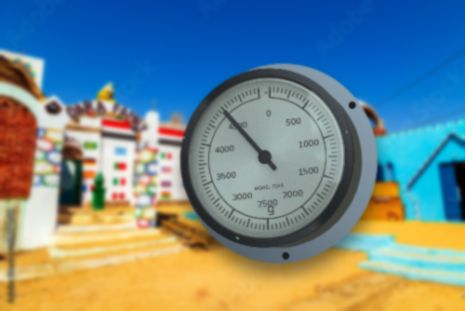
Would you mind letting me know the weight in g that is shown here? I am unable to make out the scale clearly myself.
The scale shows 4500 g
